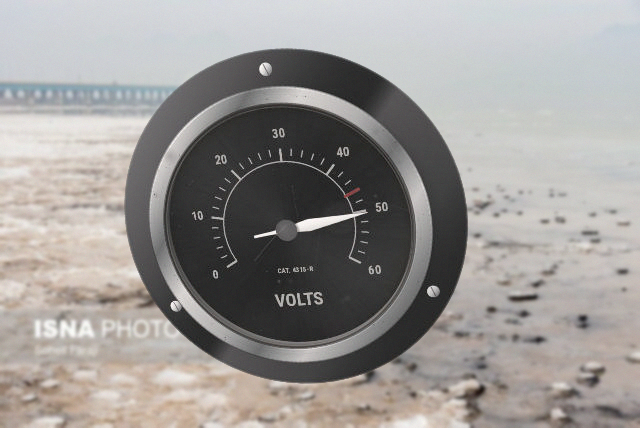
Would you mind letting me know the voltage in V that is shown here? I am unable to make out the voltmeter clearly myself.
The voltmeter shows 50 V
